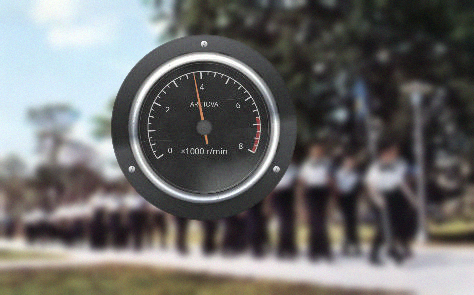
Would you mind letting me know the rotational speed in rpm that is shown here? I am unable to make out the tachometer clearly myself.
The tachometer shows 3750 rpm
